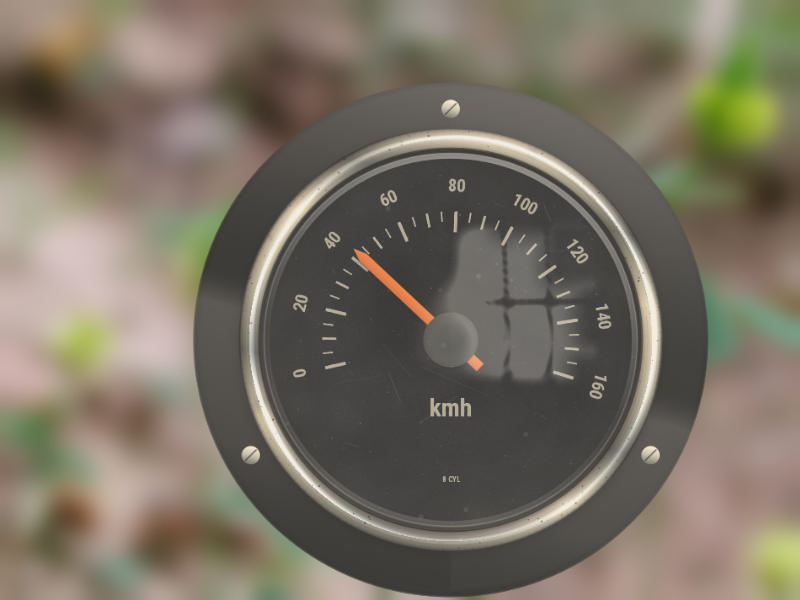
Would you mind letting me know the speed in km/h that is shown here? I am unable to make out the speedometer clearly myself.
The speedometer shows 42.5 km/h
